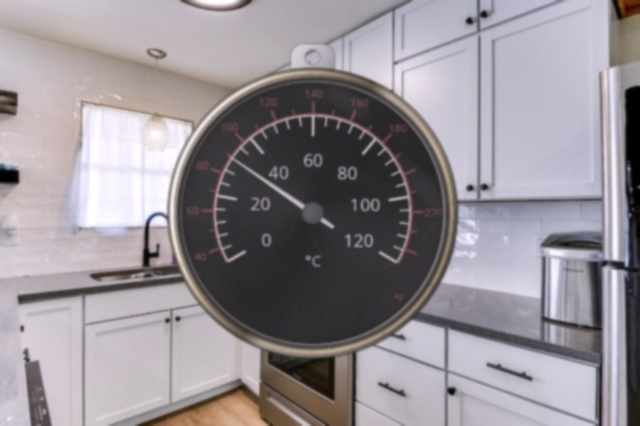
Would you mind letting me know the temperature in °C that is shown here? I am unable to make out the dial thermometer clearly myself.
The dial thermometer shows 32 °C
